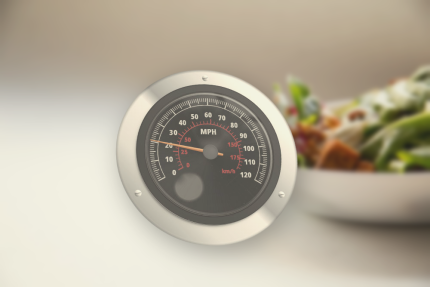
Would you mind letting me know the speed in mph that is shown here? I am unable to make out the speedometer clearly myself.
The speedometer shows 20 mph
